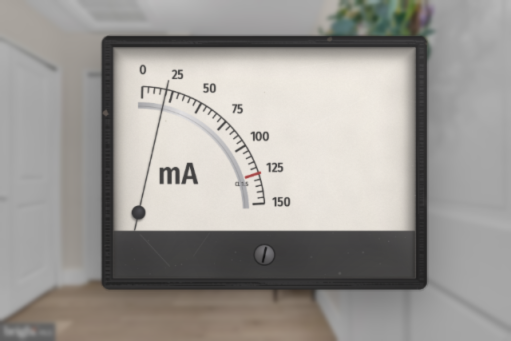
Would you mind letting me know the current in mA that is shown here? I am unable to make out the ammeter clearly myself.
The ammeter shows 20 mA
